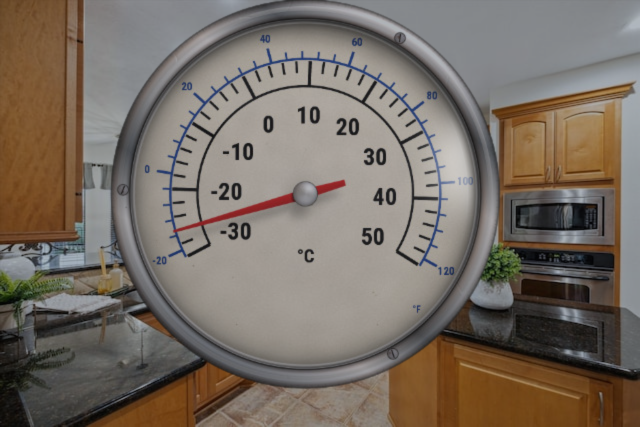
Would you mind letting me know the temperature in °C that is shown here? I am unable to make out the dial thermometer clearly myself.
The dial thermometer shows -26 °C
